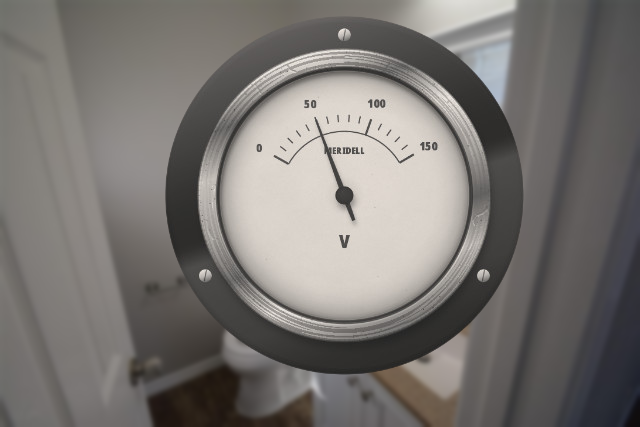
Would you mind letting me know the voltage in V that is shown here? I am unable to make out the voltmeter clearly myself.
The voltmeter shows 50 V
